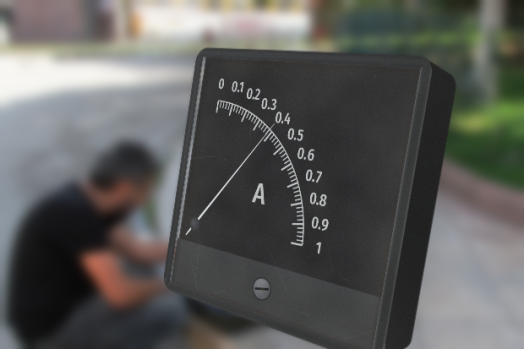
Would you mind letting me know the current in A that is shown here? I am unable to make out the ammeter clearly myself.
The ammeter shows 0.4 A
